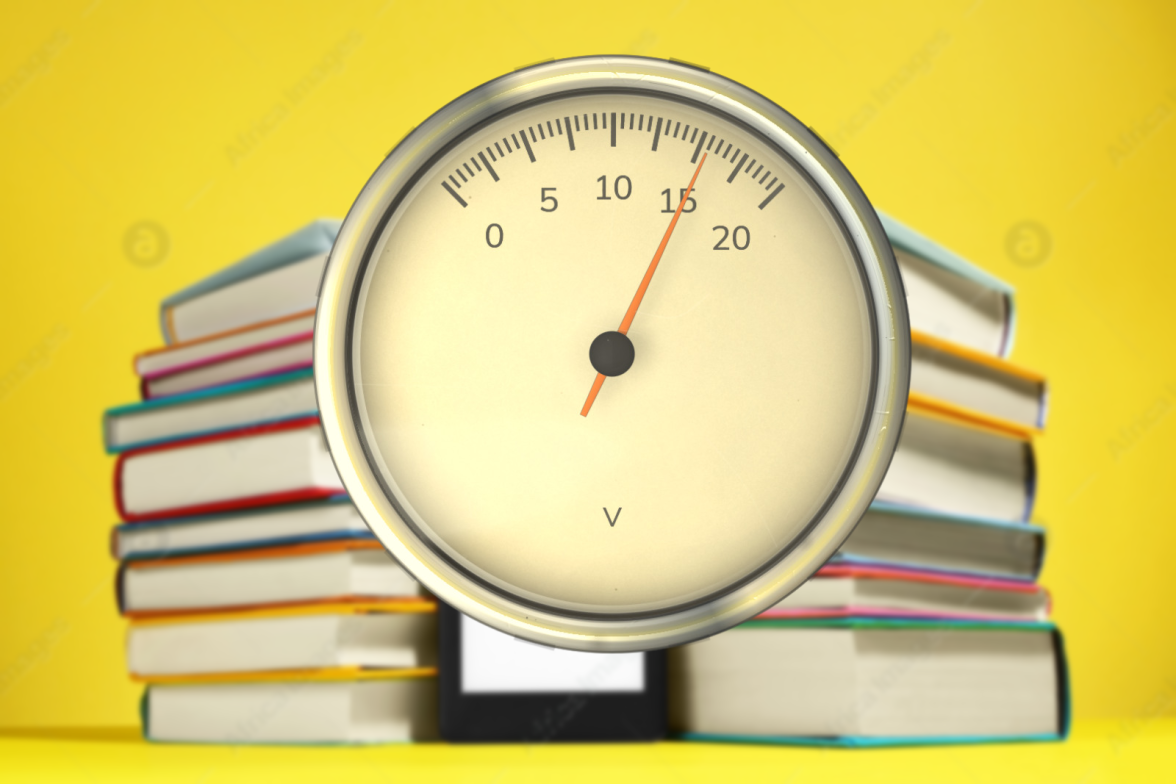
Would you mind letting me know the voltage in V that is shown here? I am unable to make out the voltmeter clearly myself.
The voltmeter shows 15.5 V
